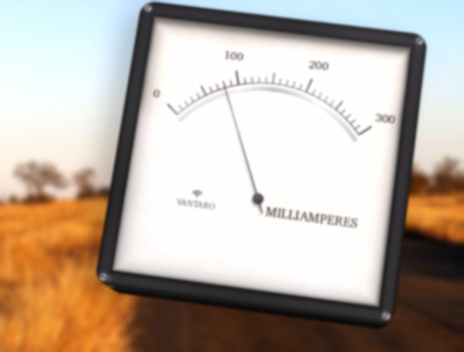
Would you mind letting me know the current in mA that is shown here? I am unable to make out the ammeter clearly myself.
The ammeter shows 80 mA
